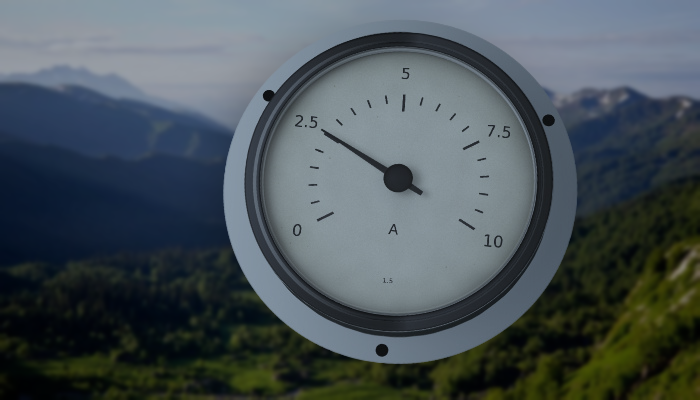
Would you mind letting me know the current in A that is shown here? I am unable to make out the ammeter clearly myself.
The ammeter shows 2.5 A
